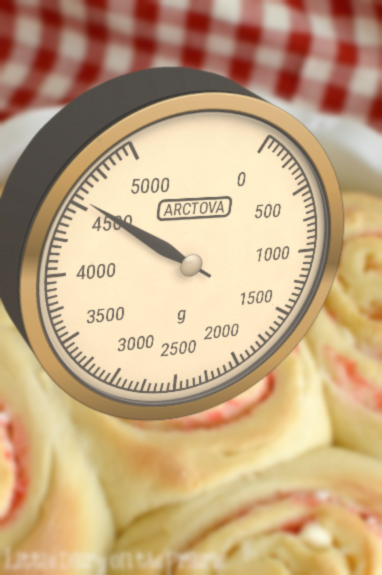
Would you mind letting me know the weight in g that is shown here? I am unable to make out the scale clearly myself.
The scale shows 4550 g
